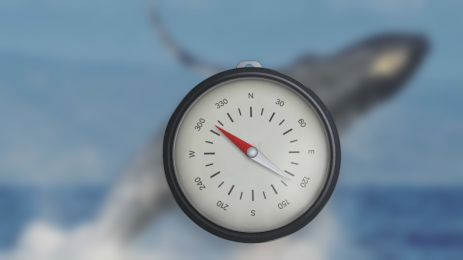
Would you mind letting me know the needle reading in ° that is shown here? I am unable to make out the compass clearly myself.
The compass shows 307.5 °
